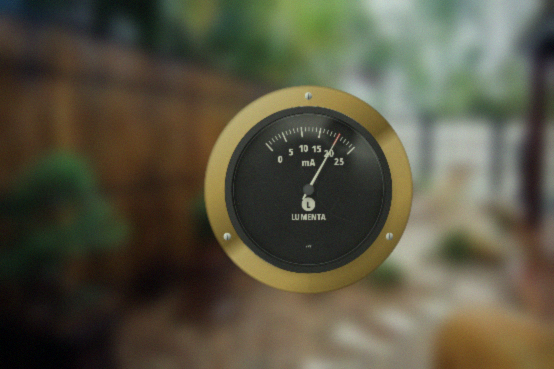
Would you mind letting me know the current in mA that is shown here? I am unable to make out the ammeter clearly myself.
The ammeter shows 20 mA
